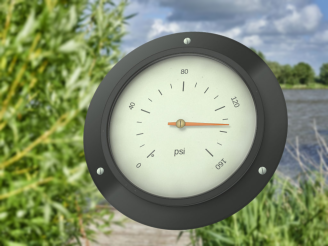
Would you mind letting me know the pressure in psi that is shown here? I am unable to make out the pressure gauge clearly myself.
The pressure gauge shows 135 psi
